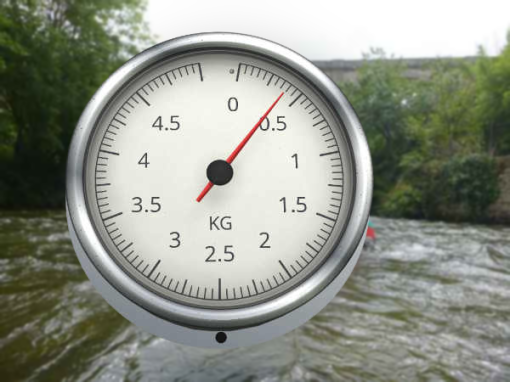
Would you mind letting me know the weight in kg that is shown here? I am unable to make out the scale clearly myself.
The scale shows 0.4 kg
